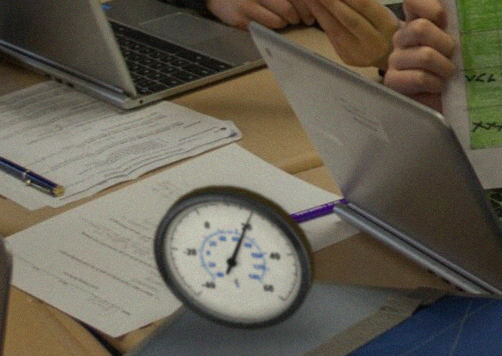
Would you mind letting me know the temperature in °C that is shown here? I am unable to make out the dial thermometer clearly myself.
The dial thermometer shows 20 °C
